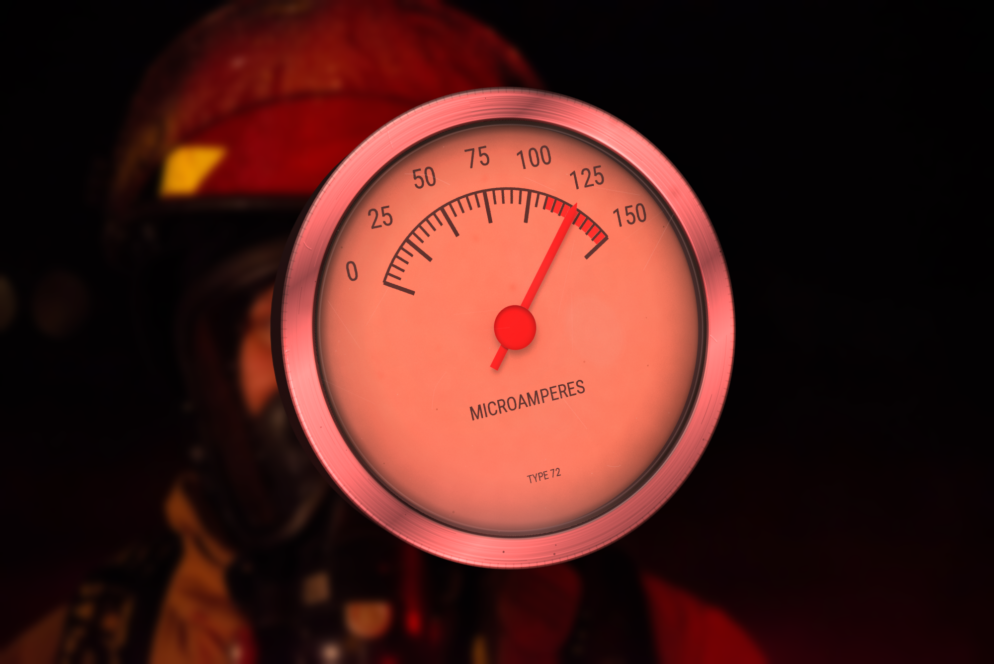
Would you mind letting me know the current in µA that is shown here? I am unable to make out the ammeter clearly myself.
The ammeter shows 125 µA
